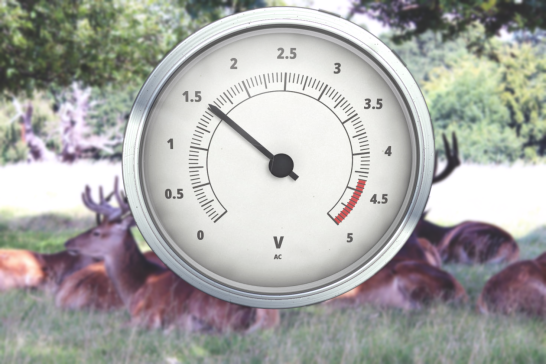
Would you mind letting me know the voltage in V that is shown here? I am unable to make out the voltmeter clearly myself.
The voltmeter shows 1.55 V
